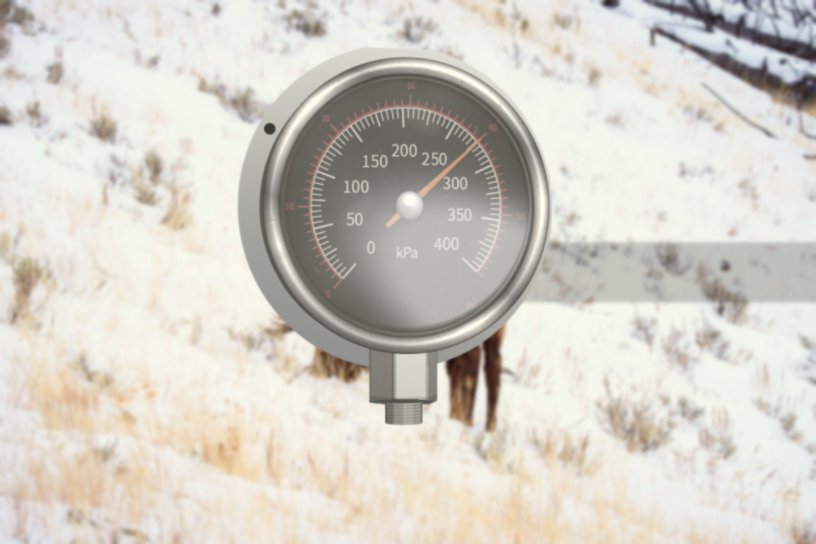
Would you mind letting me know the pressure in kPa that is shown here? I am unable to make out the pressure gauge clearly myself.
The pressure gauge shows 275 kPa
